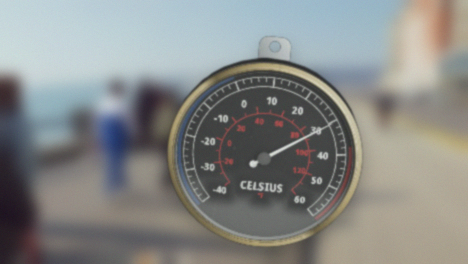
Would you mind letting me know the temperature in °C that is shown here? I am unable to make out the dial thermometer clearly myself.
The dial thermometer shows 30 °C
